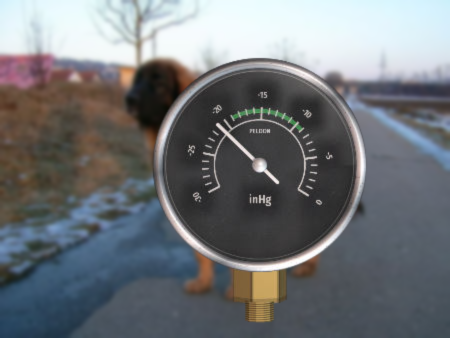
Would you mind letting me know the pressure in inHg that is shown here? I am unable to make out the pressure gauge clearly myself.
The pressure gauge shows -21 inHg
